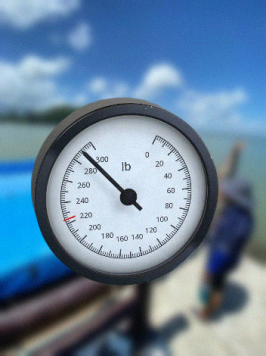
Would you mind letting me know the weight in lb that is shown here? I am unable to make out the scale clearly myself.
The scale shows 290 lb
